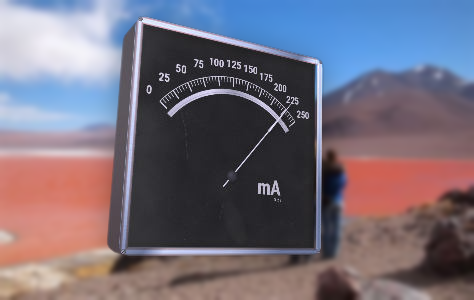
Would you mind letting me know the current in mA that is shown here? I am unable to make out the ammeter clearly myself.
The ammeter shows 225 mA
